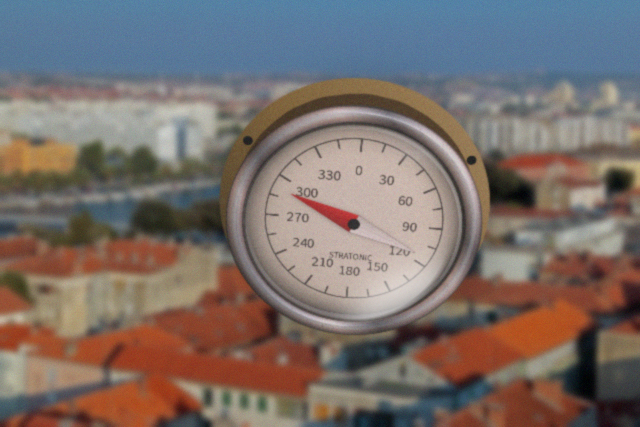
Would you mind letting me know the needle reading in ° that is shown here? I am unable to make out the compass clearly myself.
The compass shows 292.5 °
